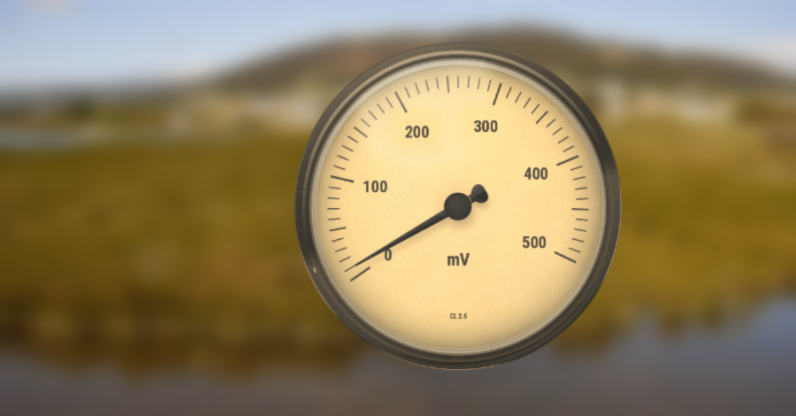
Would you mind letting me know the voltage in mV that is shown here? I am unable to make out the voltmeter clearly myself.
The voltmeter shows 10 mV
